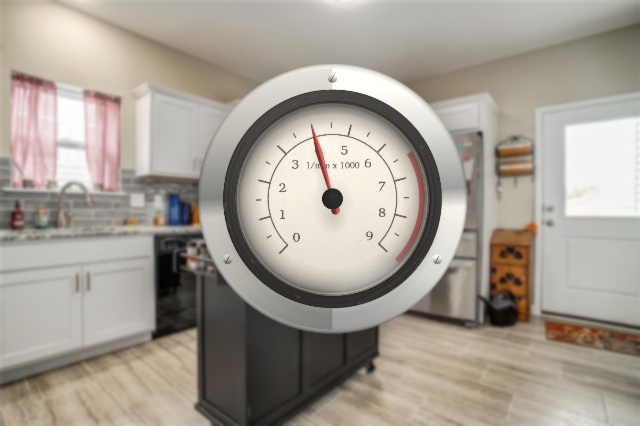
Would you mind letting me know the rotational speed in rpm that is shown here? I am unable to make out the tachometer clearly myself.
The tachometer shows 4000 rpm
